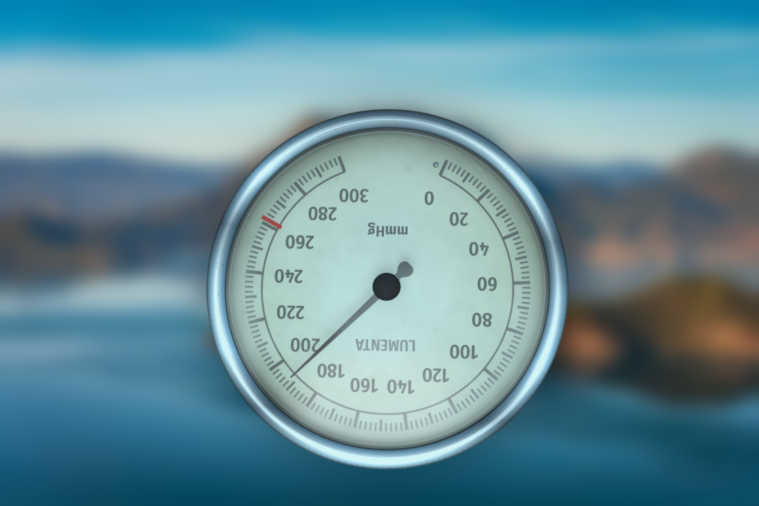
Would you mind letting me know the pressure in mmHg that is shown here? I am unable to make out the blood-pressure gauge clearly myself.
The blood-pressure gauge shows 192 mmHg
